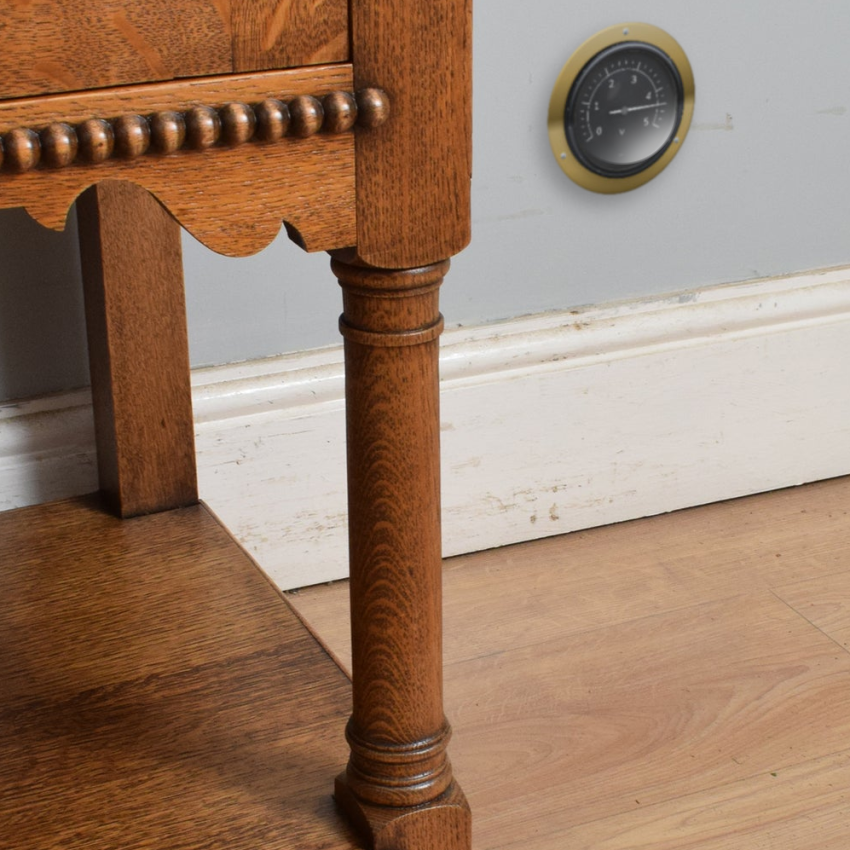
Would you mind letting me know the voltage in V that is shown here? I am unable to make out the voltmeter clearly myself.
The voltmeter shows 4.4 V
